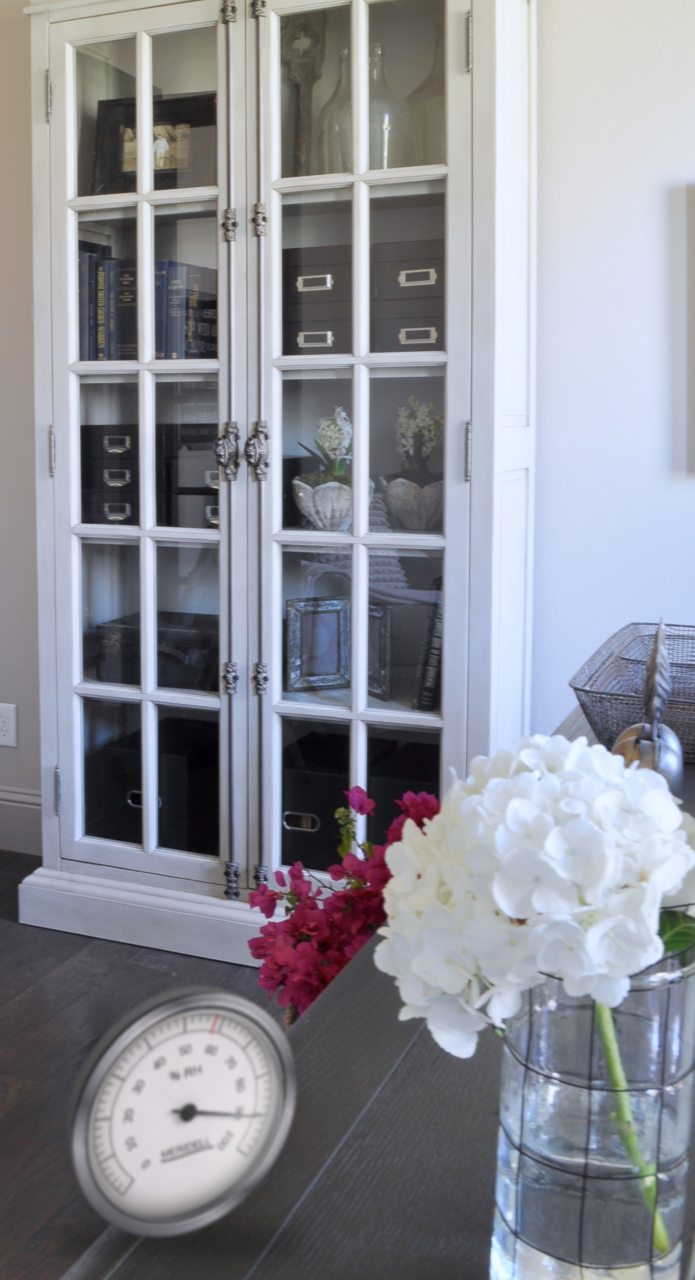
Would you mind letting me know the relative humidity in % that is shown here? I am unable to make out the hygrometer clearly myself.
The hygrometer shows 90 %
